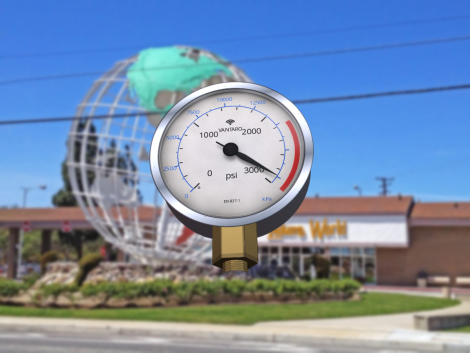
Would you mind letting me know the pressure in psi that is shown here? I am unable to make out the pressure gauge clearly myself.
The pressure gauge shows 2900 psi
